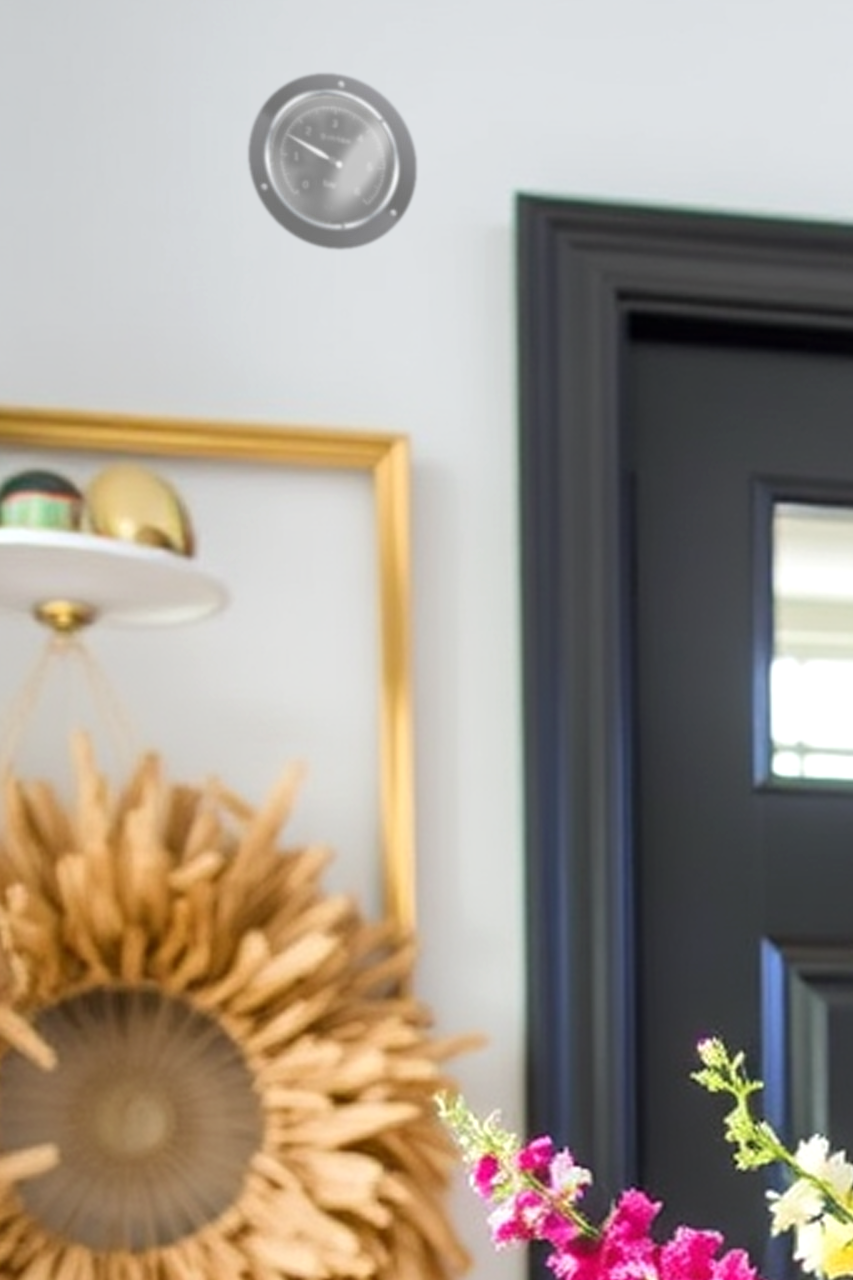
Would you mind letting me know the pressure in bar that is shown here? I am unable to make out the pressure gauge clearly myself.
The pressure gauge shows 1.5 bar
